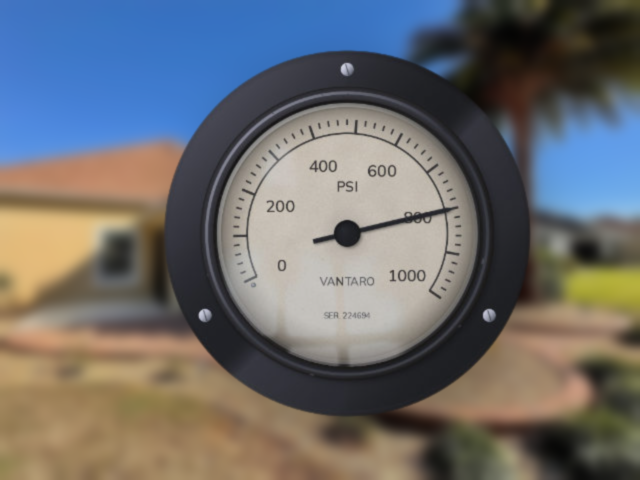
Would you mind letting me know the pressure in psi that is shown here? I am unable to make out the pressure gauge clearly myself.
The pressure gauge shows 800 psi
